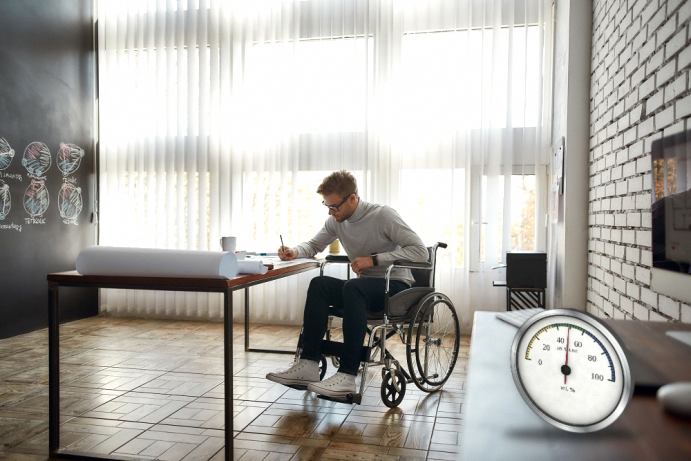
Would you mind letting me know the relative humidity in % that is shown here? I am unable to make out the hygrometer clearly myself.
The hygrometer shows 50 %
